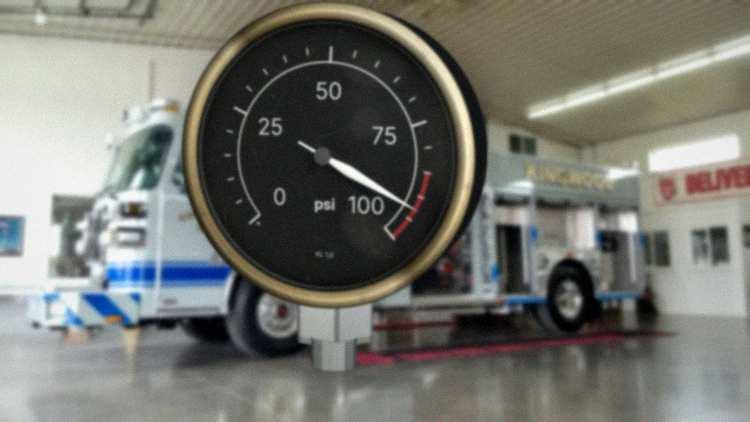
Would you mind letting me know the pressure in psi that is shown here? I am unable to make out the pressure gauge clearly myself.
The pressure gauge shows 92.5 psi
